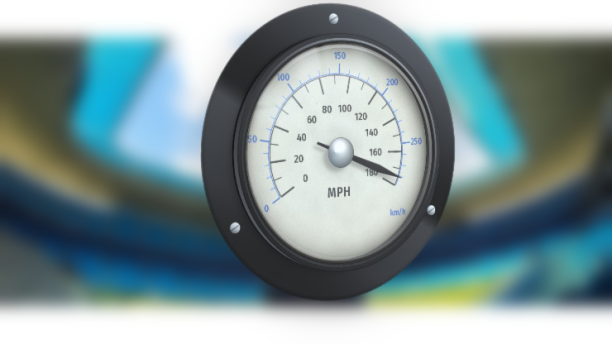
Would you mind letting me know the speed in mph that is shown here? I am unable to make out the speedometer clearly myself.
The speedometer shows 175 mph
